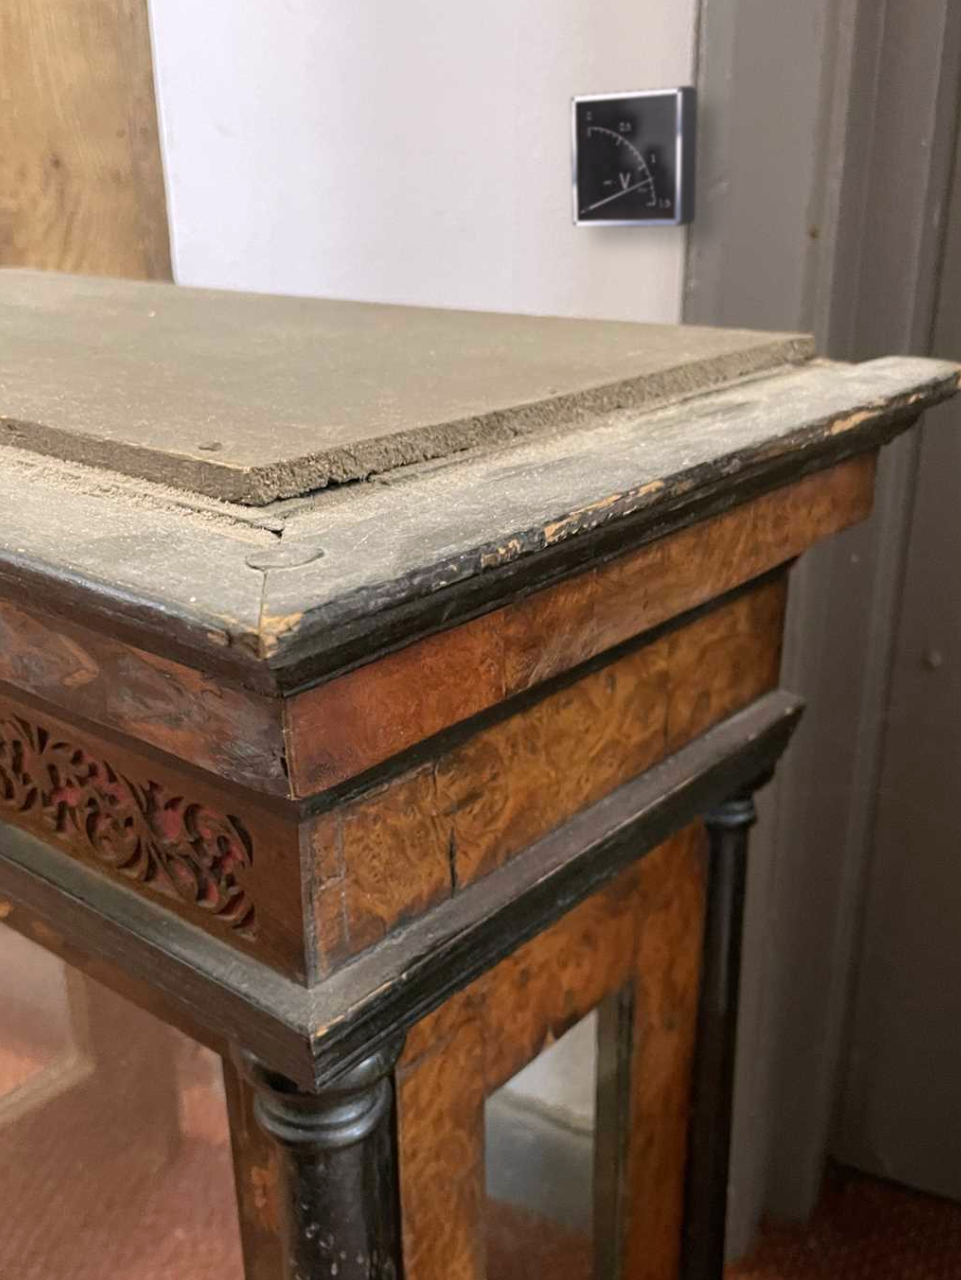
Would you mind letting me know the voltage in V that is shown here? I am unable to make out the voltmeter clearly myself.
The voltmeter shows 1.2 V
